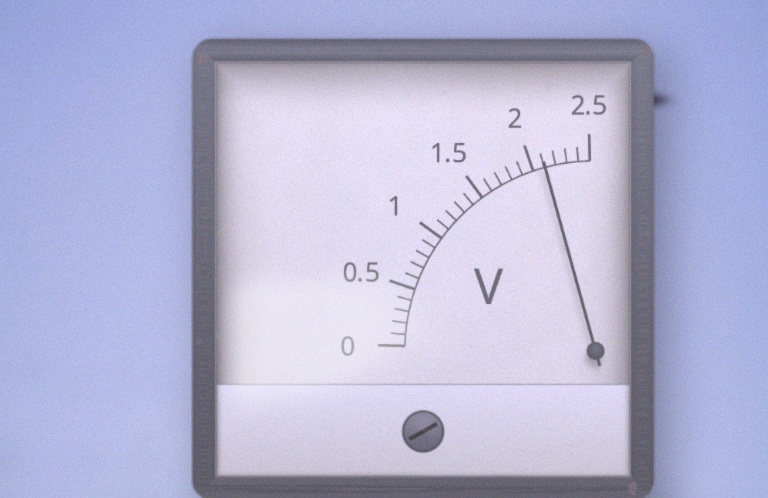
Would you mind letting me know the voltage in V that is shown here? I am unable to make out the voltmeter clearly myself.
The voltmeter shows 2.1 V
